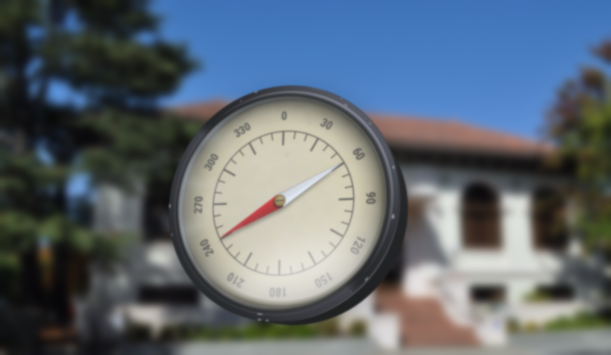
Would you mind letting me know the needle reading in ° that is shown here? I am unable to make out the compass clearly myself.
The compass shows 240 °
